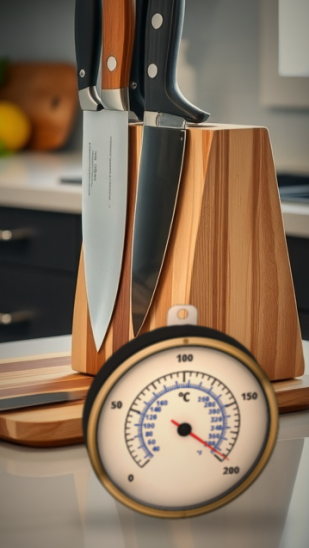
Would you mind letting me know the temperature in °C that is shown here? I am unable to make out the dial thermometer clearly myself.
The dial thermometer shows 195 °C
